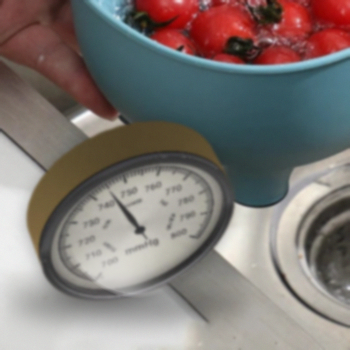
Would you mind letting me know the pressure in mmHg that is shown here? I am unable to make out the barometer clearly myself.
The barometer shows 745 mmHg
